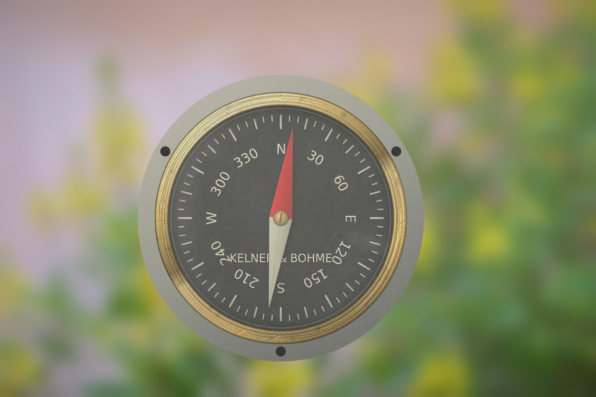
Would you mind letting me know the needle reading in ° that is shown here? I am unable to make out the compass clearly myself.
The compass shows 7.5 °
